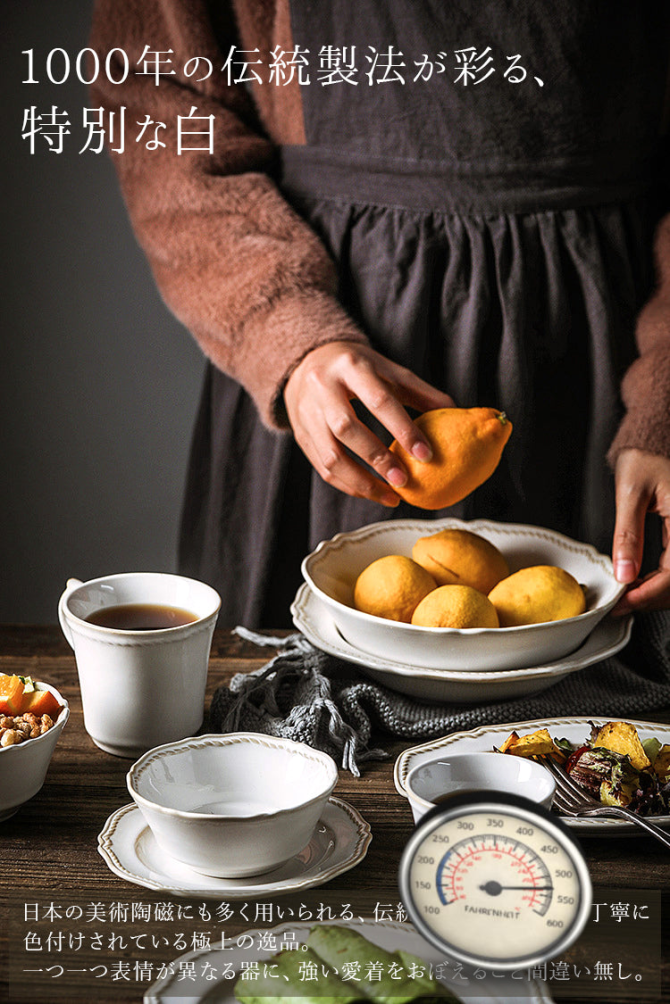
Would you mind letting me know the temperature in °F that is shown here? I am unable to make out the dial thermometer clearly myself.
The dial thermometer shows 525 °F
